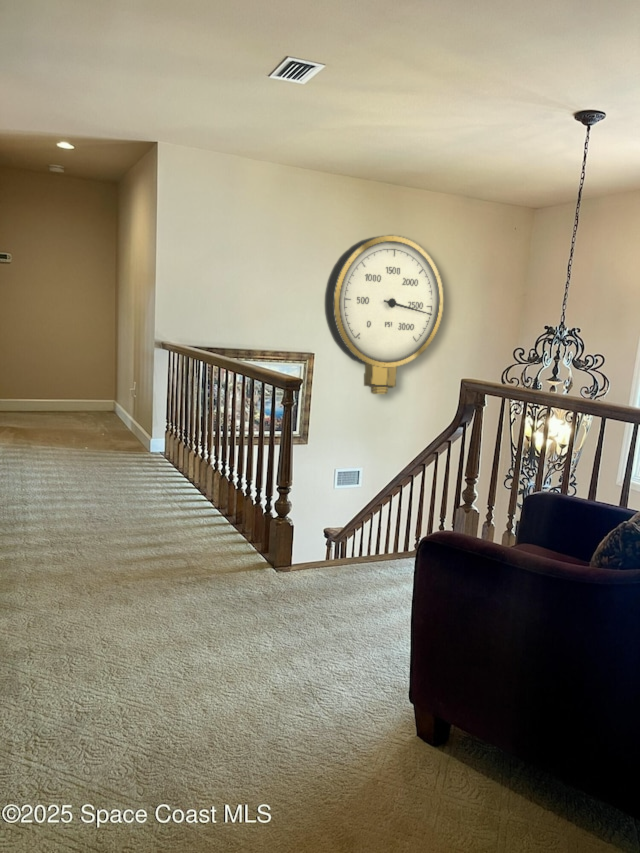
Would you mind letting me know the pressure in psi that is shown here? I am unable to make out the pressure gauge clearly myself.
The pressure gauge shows 2600 psi
